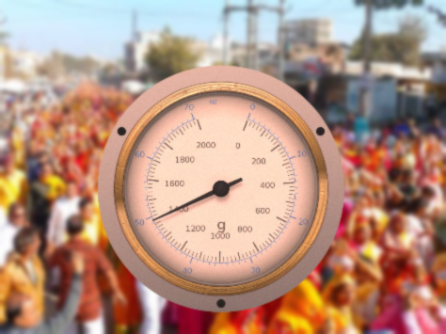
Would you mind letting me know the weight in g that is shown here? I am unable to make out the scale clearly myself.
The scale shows 1400 g
